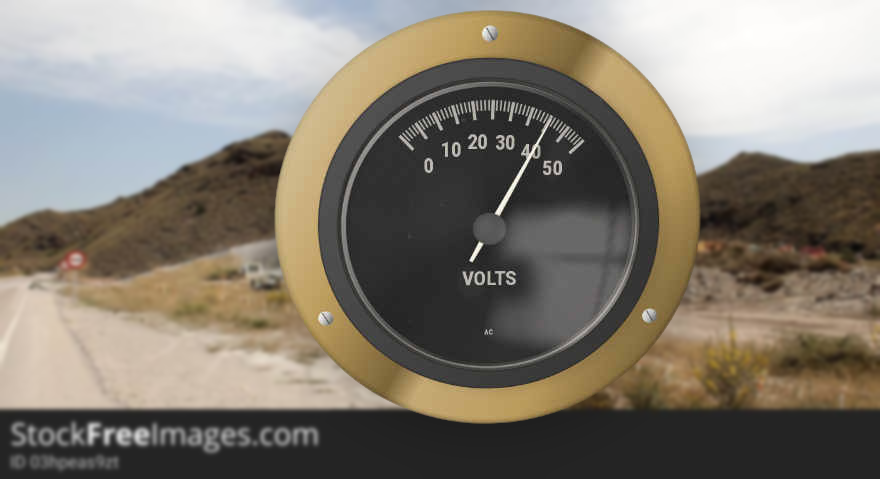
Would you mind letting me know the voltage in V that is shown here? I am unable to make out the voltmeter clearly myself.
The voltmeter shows 40 V
